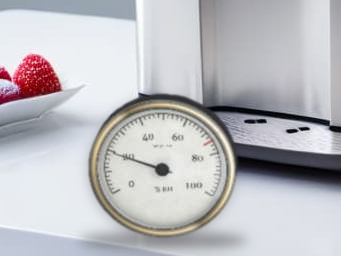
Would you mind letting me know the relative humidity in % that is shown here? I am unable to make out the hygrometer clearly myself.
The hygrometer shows 20 %
